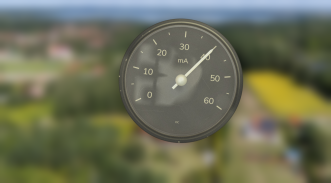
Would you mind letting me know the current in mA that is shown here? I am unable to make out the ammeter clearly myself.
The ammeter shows 40 mA
